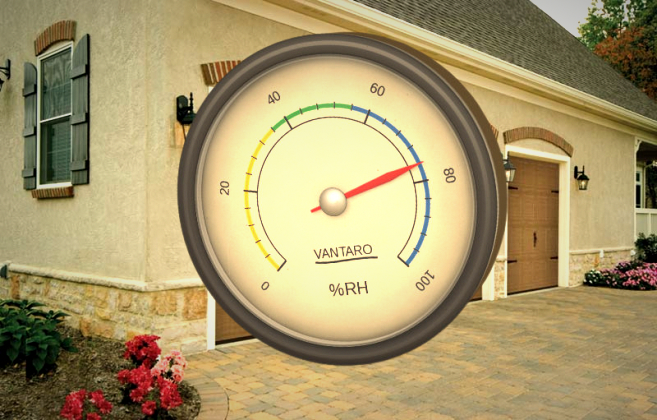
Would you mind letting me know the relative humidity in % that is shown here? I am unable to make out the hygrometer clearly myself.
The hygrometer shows 76 %
